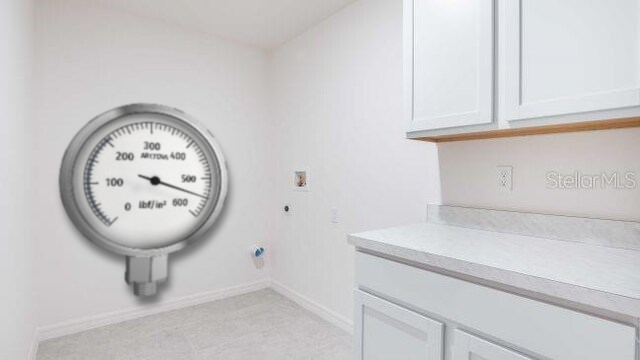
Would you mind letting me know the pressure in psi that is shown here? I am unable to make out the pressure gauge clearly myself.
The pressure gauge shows 550 psi
